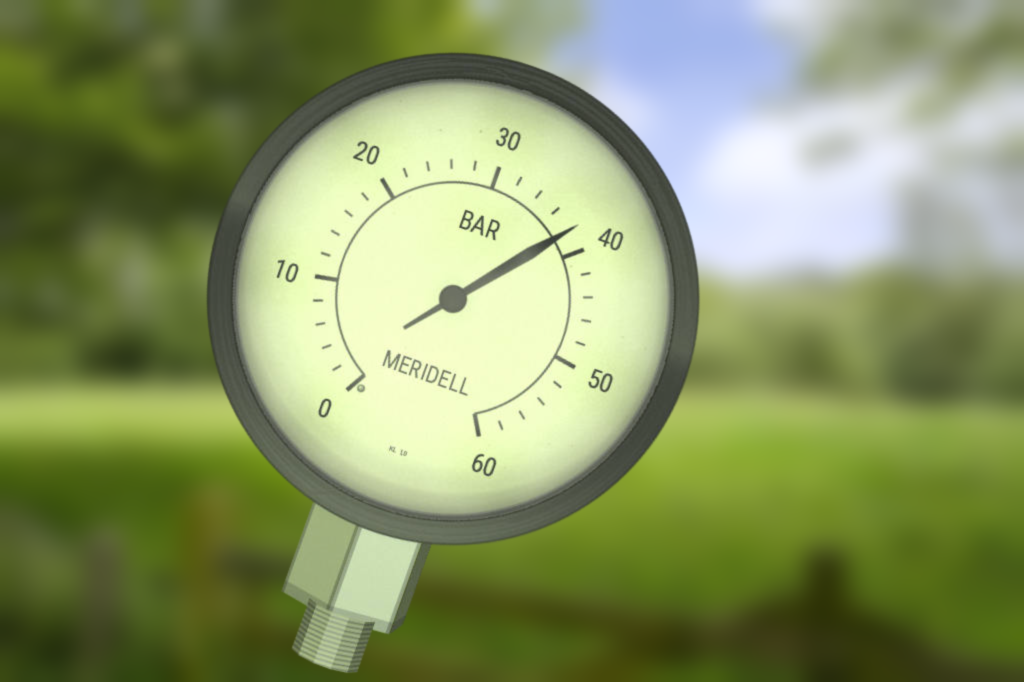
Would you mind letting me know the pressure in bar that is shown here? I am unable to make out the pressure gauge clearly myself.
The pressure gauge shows 38 bar
